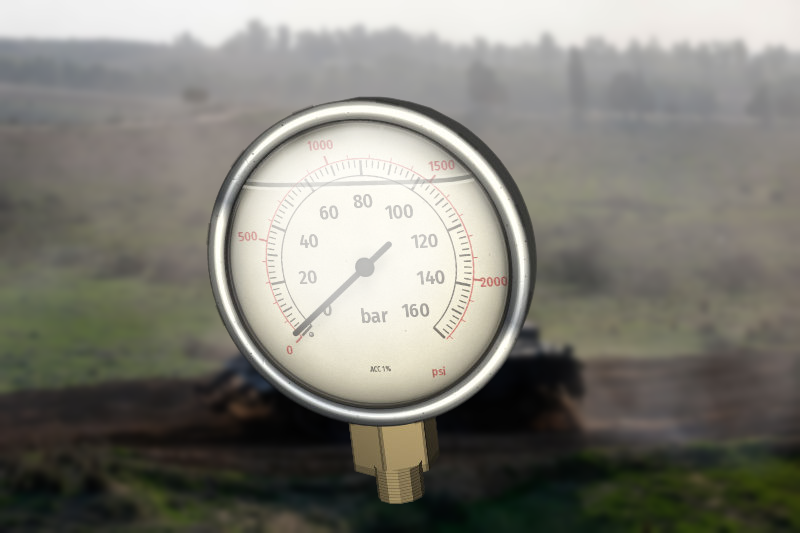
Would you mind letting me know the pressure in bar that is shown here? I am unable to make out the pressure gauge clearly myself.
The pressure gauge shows 2 bar
